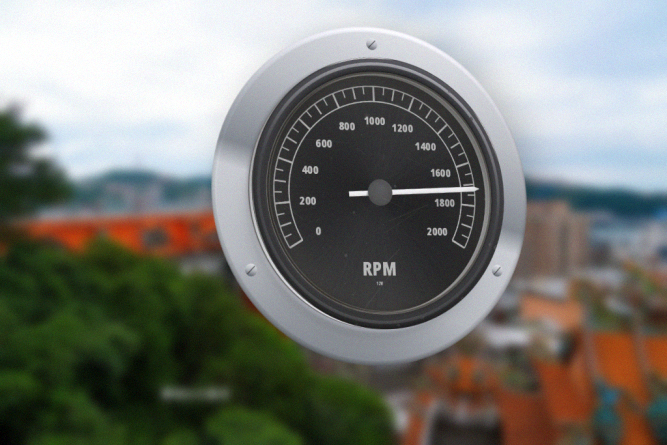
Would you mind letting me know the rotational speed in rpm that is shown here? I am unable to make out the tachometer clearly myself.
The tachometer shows 1725 rpm
